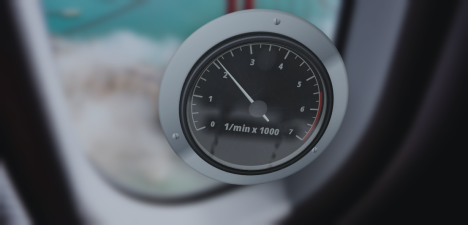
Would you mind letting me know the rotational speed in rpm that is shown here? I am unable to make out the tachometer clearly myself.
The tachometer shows 2125 rpm
